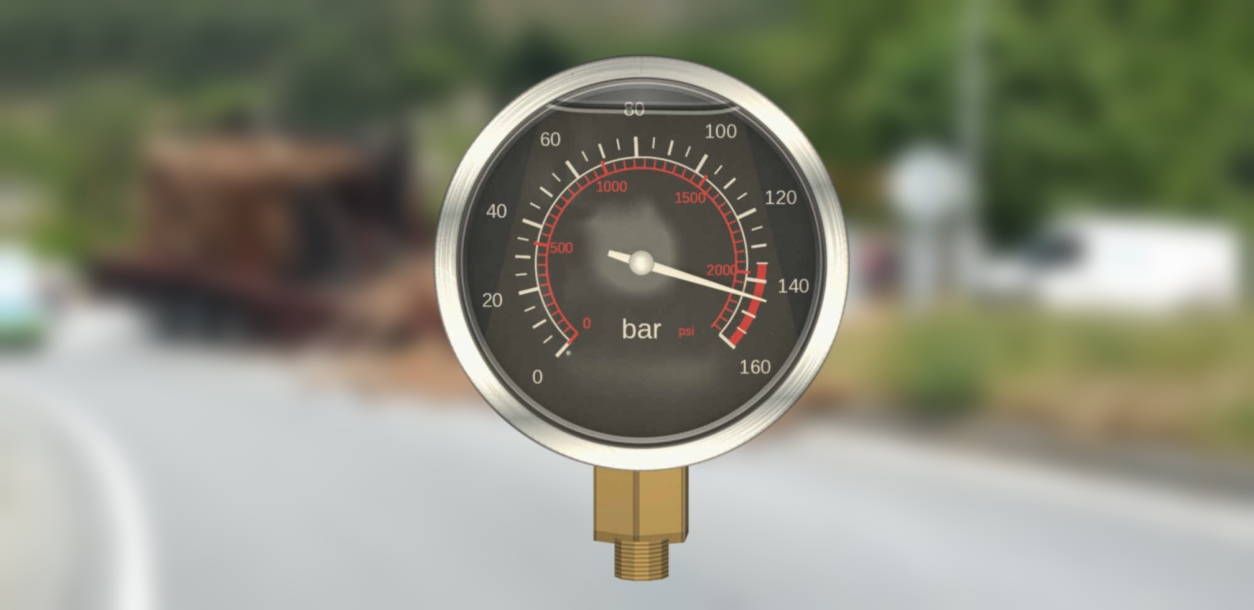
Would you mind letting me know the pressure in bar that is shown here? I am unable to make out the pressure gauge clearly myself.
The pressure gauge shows 145 bar
